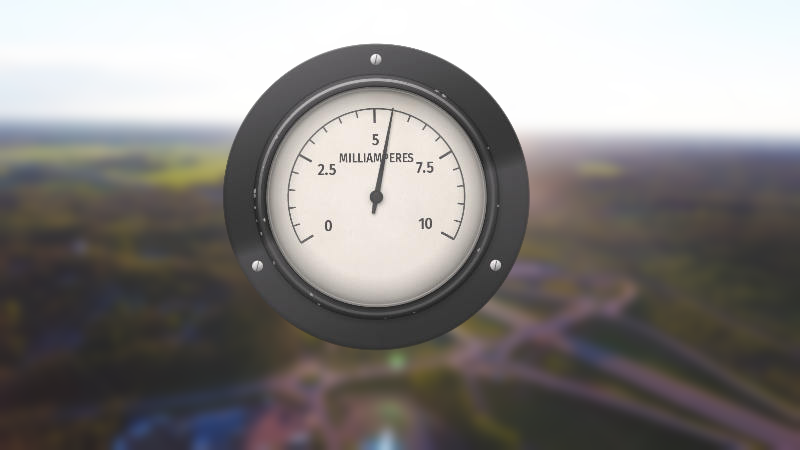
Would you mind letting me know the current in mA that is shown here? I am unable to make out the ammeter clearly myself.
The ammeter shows 5.5 mA
